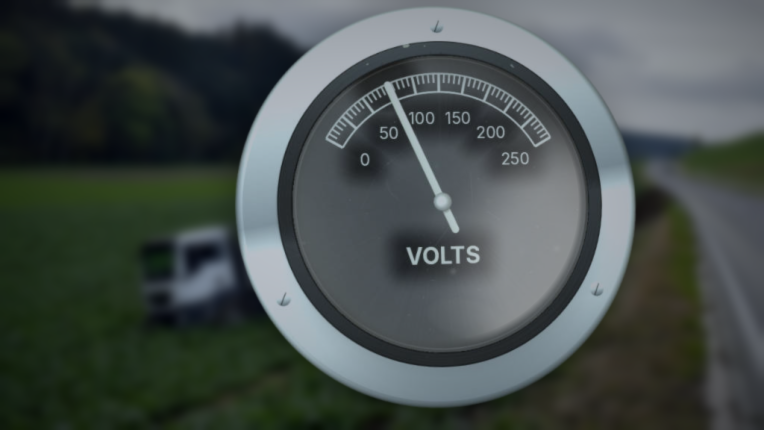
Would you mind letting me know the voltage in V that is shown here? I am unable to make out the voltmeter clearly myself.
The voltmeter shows 75 V
